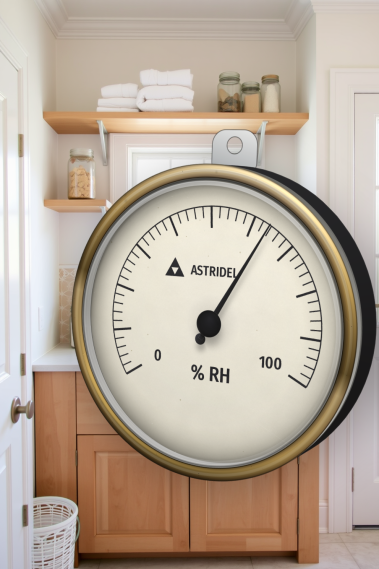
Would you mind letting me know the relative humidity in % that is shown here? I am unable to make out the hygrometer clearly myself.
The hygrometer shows 64 %
